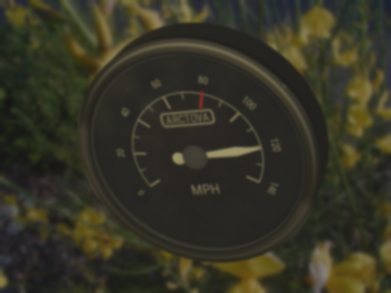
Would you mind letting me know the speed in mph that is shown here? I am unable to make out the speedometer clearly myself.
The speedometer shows 120 mph
